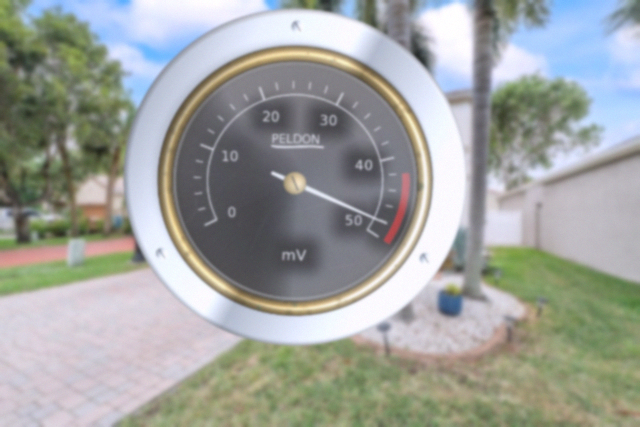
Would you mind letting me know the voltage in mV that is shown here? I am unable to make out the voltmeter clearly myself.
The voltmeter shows 48 mV
